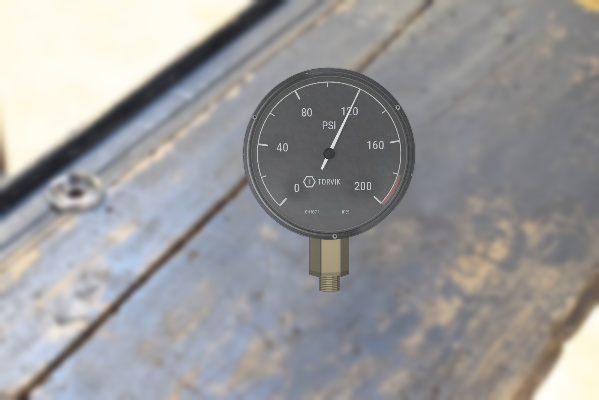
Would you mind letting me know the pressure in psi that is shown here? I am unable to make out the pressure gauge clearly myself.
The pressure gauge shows 120 psi
